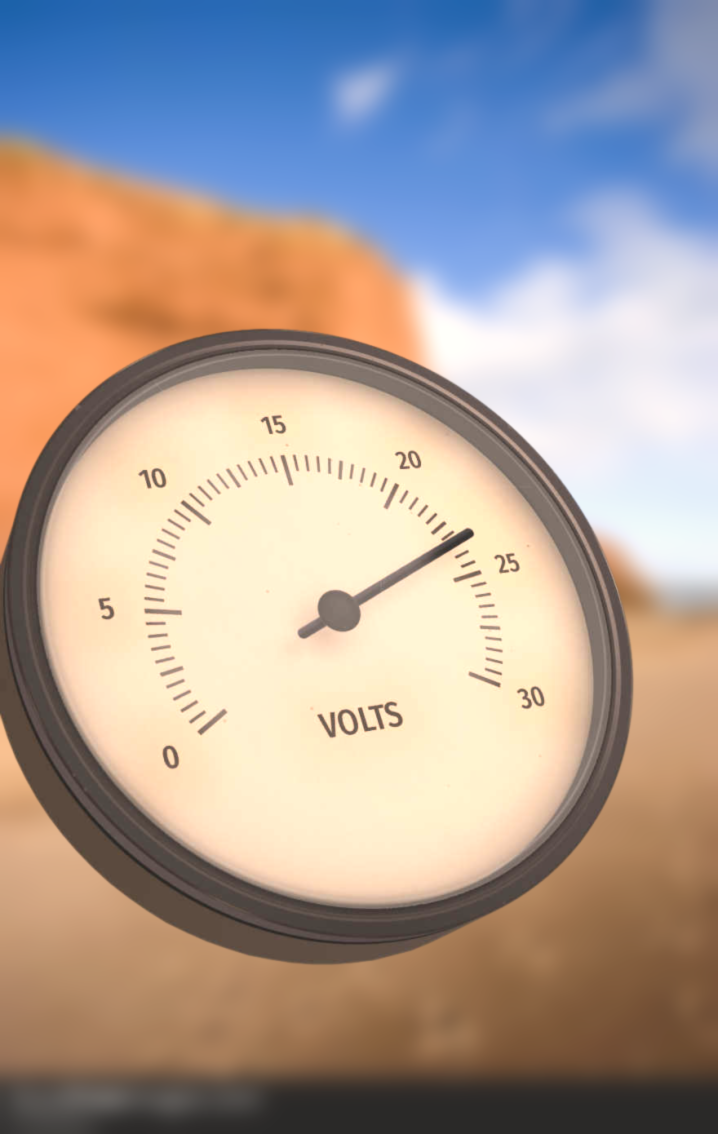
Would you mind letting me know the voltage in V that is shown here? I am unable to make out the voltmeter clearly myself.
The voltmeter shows 23.5 V
